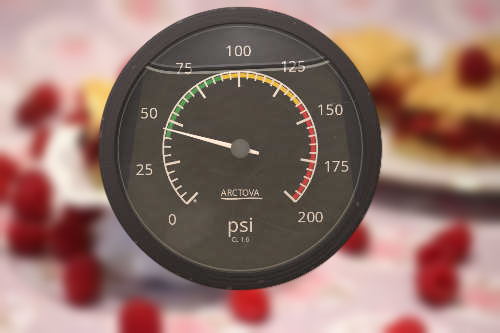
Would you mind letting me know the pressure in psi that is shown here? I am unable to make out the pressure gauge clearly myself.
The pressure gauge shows 45 psi
